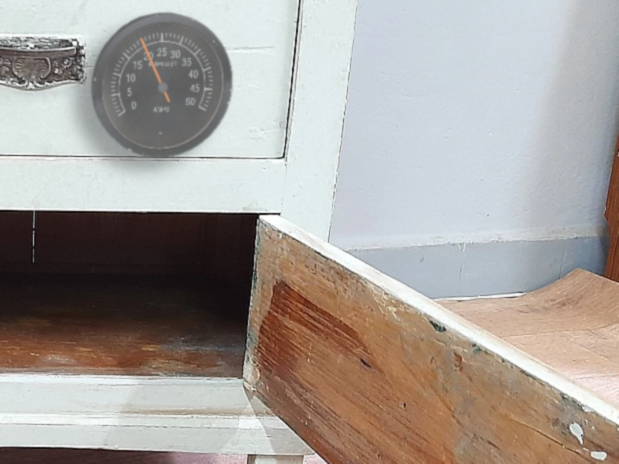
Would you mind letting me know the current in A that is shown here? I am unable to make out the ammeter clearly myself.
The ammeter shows 20 A
